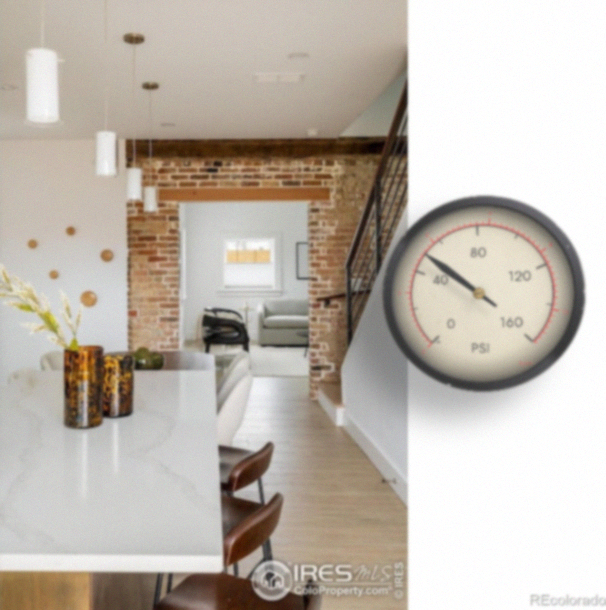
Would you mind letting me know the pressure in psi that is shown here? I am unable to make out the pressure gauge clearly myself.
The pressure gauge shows 50 psi
